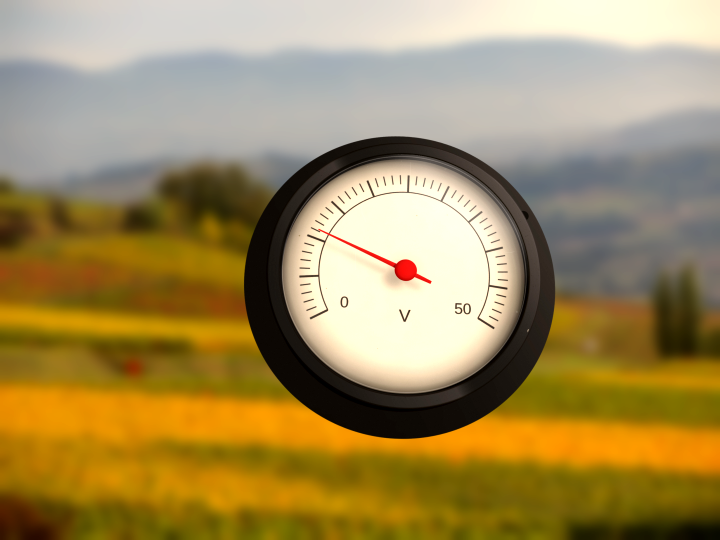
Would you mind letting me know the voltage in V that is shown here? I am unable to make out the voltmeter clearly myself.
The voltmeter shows 11 V
